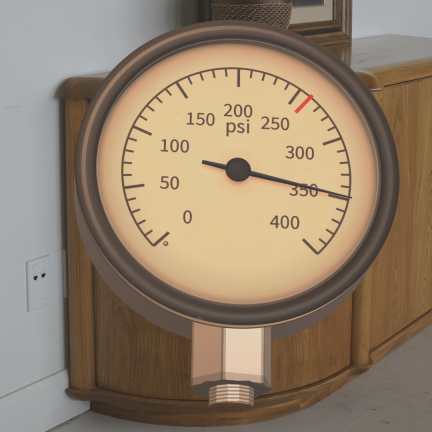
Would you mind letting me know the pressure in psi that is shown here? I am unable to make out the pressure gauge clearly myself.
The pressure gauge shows 350 psi
